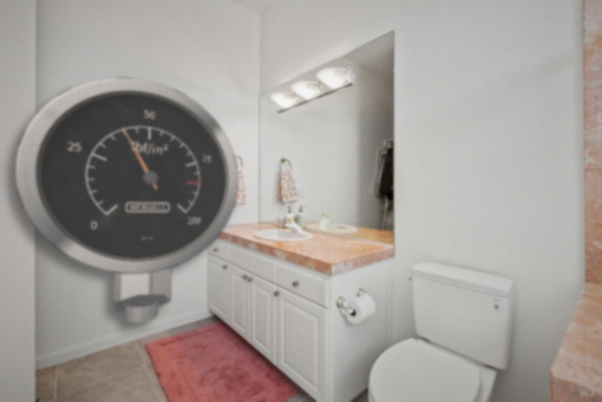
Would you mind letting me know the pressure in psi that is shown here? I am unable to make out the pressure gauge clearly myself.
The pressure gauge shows 40 psi
